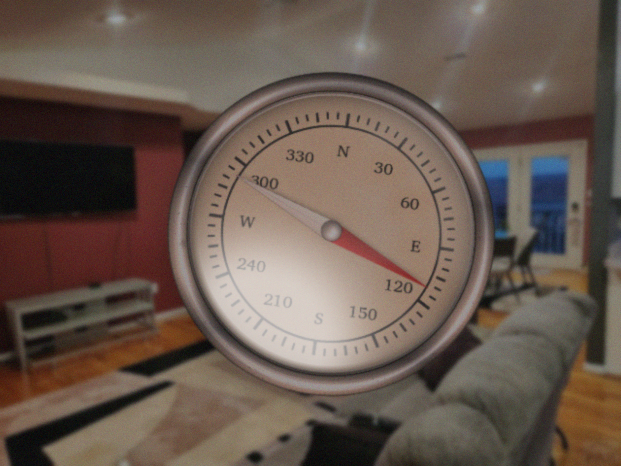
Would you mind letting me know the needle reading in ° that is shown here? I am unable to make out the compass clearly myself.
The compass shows 112.5 °
